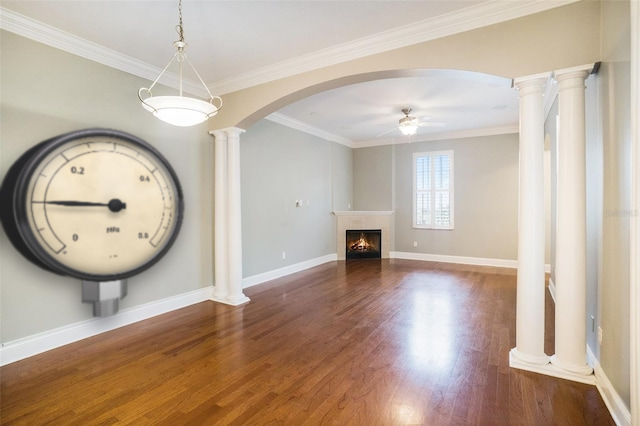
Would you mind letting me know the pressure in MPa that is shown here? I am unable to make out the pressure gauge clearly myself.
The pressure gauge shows 0.1 MPa
